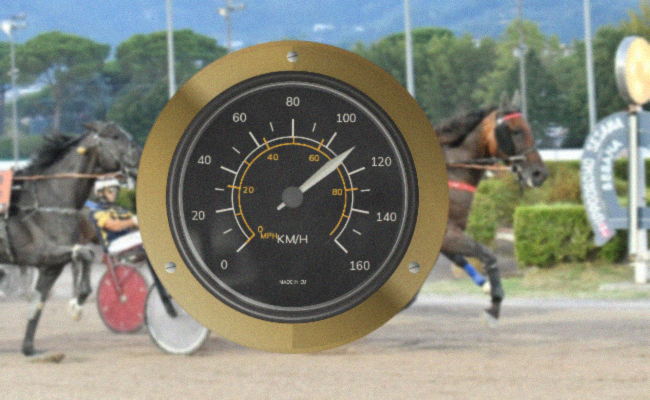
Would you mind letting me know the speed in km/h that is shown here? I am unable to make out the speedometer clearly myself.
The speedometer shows 110 km/h
